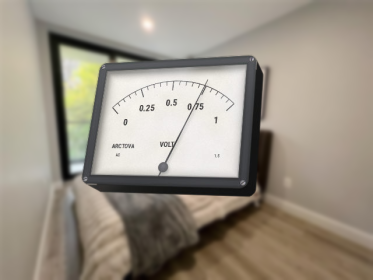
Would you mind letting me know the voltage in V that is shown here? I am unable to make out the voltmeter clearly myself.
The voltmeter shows 0.75 V
